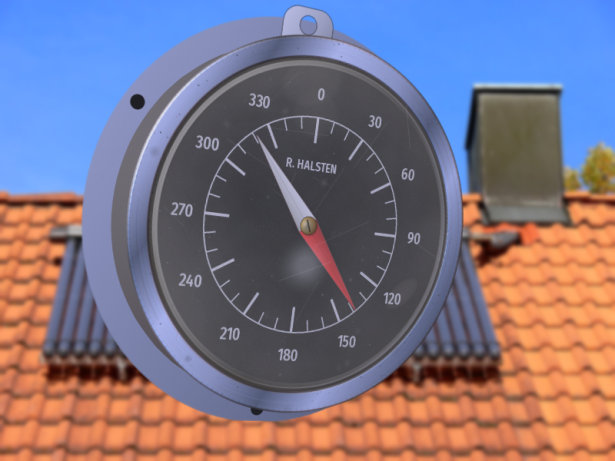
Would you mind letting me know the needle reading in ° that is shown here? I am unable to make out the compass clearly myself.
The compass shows 140 °
